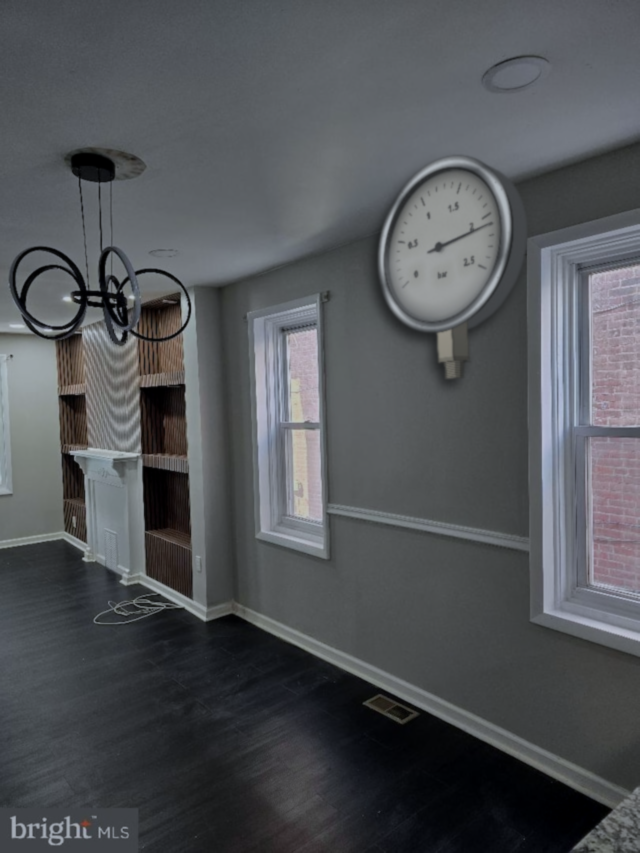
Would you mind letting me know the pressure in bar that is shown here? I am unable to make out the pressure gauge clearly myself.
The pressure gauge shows 2.1 bar
